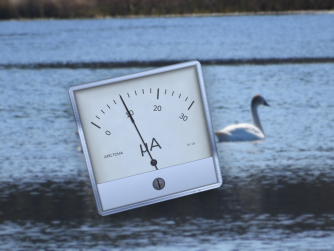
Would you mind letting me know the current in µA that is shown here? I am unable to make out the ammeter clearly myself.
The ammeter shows 10 µA
